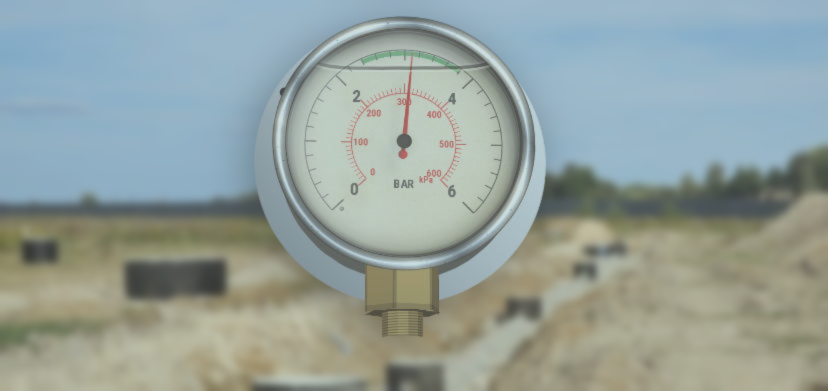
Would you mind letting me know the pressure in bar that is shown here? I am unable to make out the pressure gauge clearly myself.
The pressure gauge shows 3.1 bar
